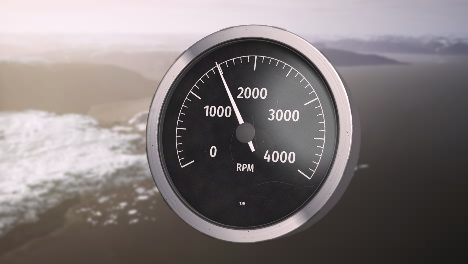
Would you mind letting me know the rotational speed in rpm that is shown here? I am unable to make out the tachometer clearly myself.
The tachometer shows 1500 rpm
